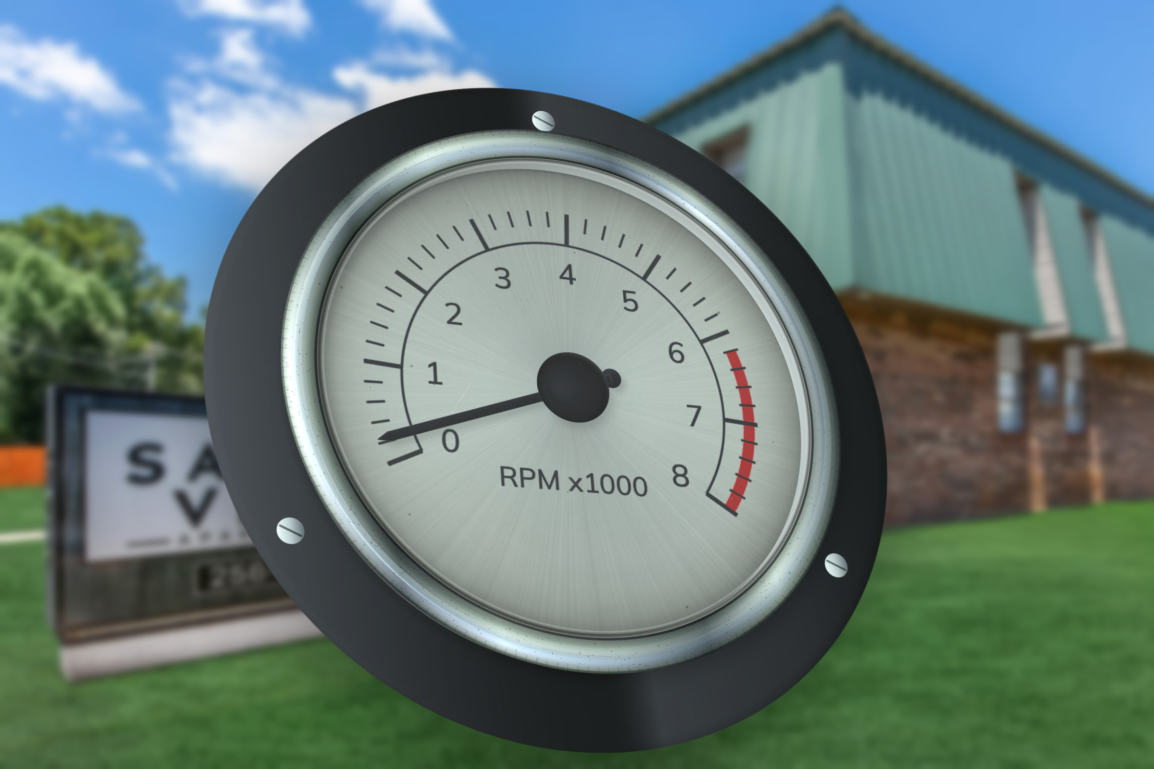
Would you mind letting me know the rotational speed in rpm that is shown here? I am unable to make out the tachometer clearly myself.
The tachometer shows 200 rpm
